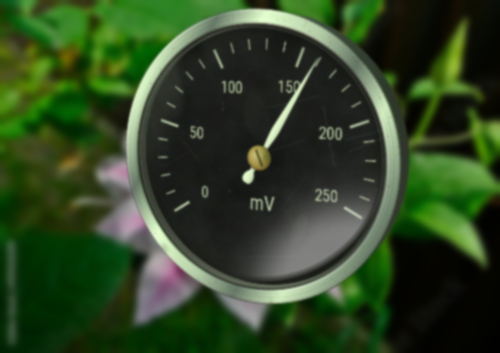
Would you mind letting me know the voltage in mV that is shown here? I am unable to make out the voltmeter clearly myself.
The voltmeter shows 160 mV
